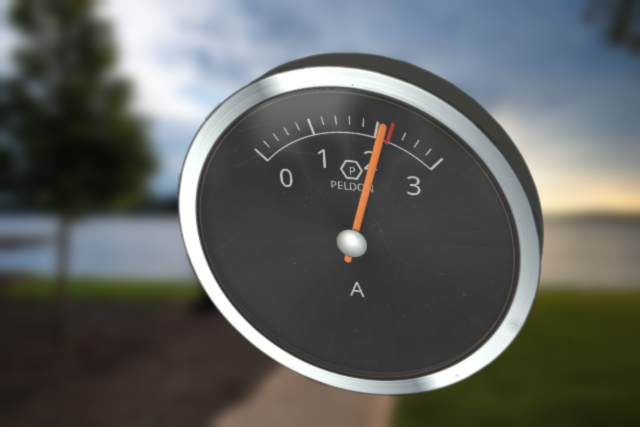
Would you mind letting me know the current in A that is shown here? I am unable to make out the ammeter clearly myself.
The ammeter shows 2.1 A
